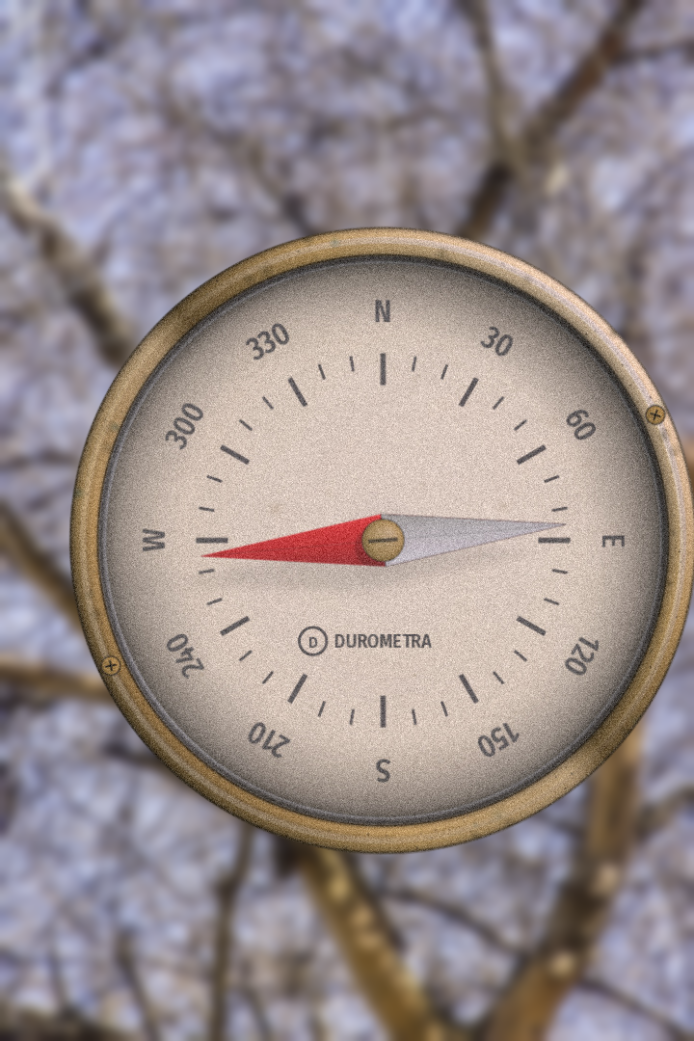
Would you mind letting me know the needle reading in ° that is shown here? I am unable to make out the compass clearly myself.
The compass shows 265 °
